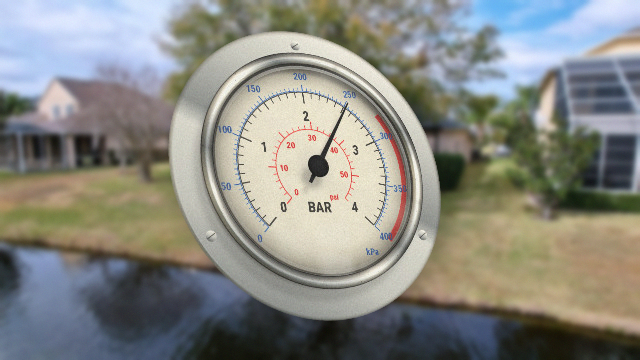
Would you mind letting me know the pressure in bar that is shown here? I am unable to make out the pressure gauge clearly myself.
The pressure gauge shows 2.5 bar
